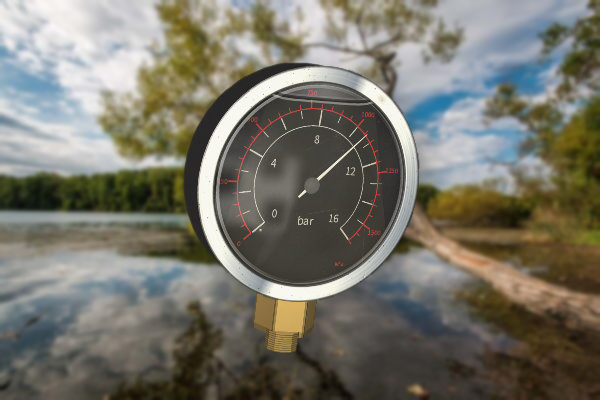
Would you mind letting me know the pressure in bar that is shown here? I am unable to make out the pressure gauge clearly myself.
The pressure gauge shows 10.5 bar
